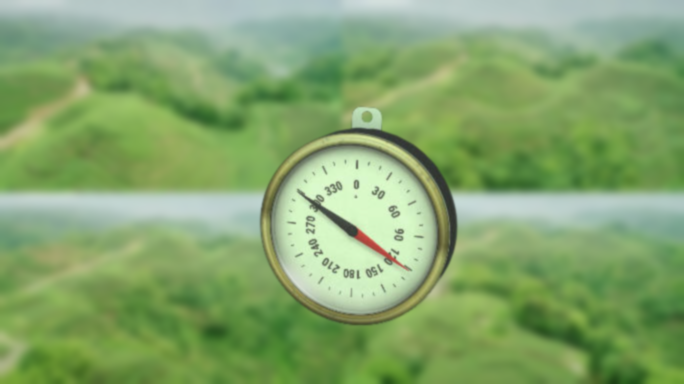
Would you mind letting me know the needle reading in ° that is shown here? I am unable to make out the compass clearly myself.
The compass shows 120 °
